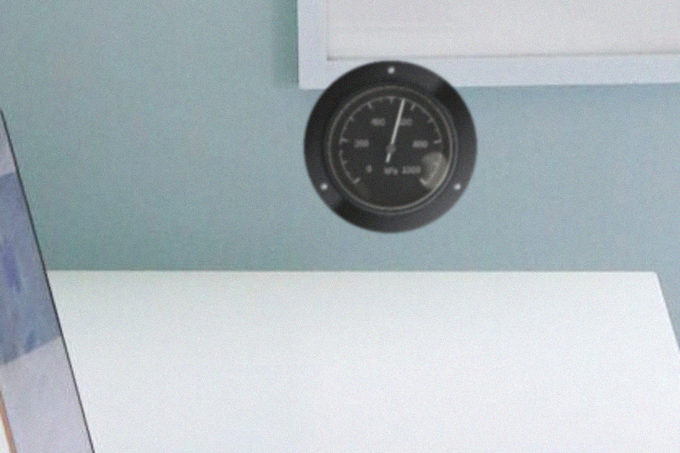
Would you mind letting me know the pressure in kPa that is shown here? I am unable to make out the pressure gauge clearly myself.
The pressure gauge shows 550 kPa
